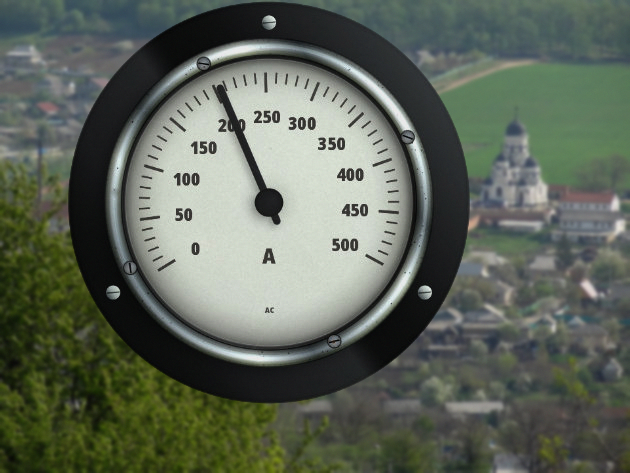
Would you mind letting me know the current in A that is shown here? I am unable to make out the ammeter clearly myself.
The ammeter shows 205 A
